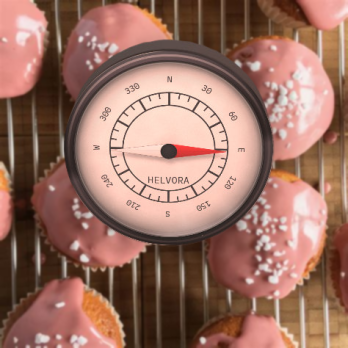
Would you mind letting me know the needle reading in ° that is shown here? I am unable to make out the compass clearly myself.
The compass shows 90 °
